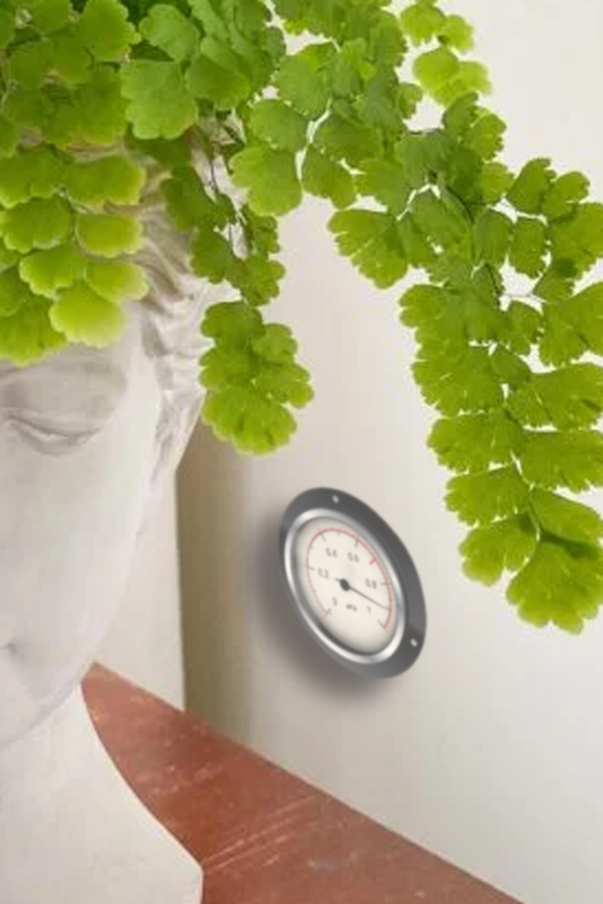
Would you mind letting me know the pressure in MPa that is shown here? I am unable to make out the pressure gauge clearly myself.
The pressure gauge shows 0.9 MPa
